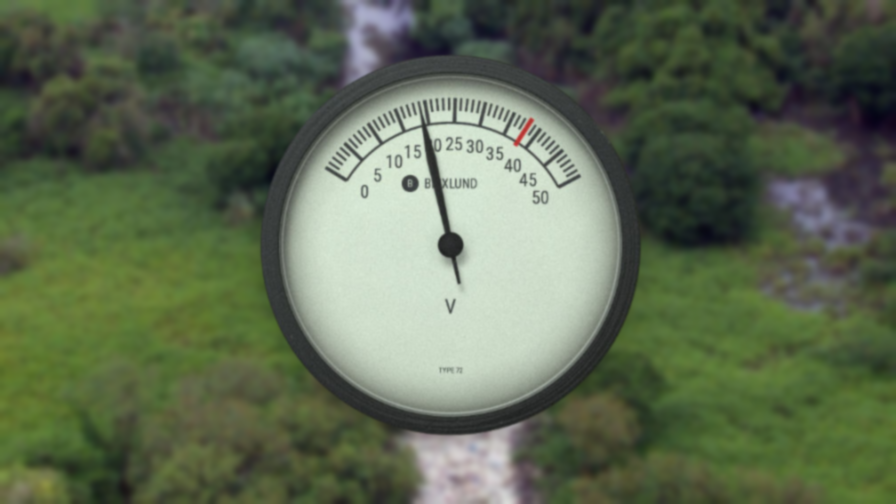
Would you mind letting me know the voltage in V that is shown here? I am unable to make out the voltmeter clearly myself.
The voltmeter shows 19 V
